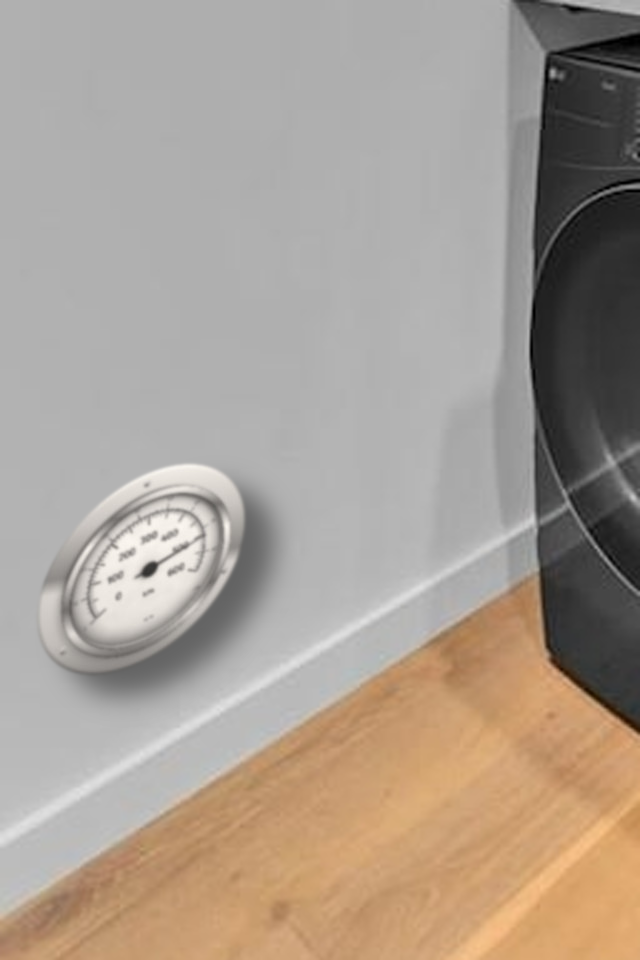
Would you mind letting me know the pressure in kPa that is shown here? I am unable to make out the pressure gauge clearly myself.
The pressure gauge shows 500 kPa
